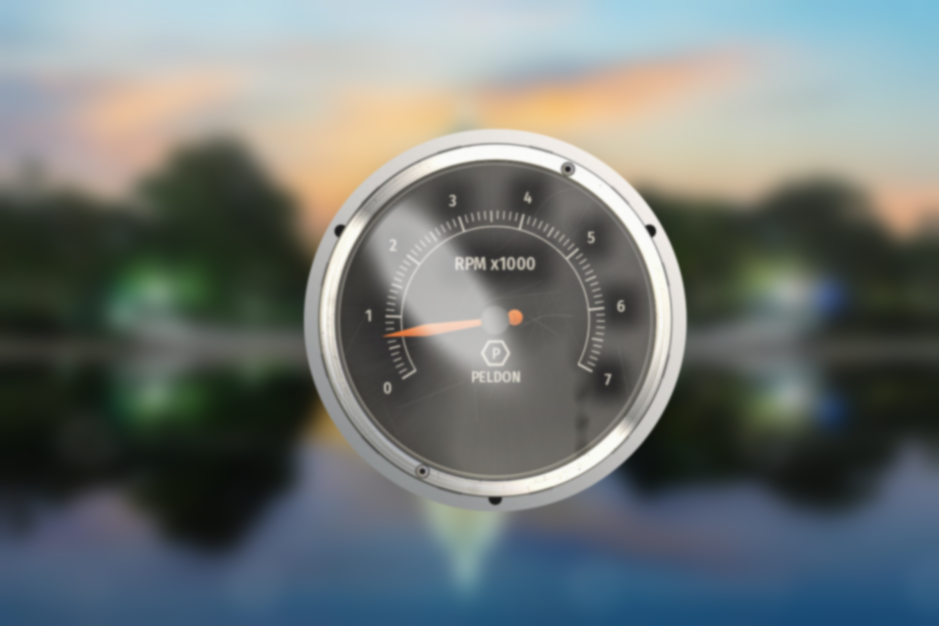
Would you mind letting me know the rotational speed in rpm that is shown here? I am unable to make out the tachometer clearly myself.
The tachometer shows 700 rpm
